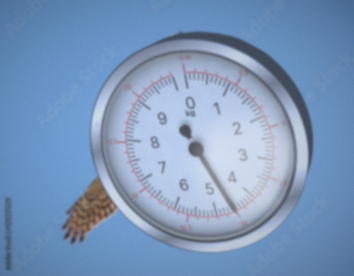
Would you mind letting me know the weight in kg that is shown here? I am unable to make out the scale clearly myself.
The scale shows 4.5 kg
